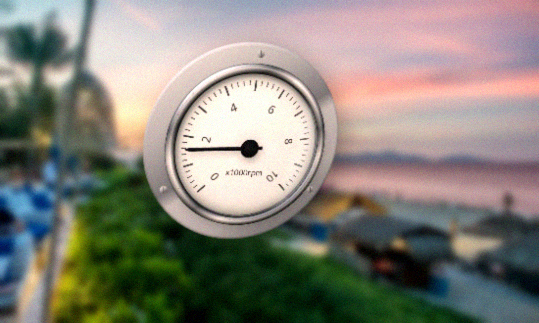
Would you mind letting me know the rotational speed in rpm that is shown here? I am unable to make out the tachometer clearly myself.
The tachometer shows 1600 rpm
